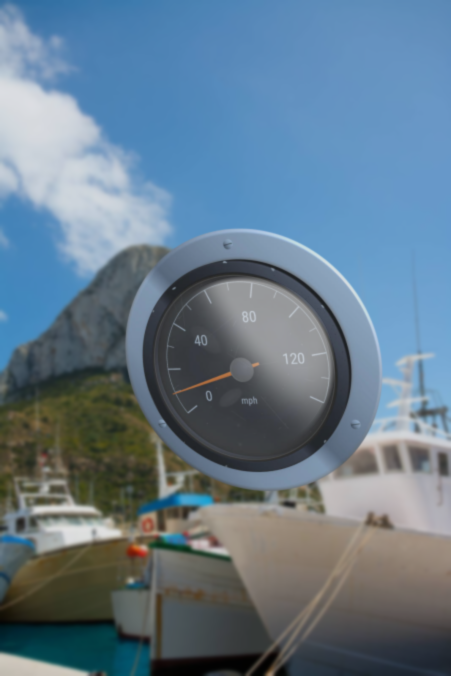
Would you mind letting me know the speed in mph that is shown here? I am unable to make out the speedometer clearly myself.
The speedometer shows 10 mph
